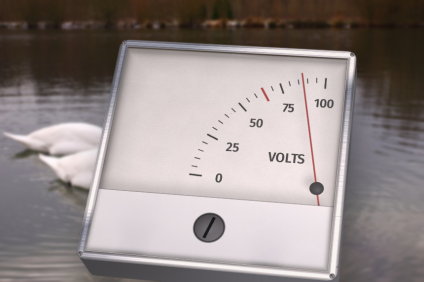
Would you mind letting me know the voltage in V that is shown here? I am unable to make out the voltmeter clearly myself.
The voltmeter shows 87.5 V
